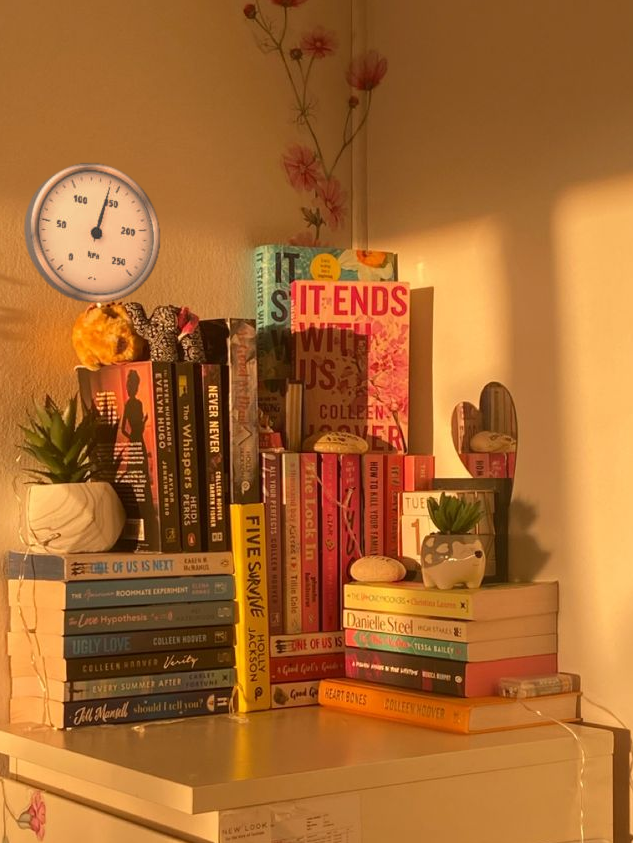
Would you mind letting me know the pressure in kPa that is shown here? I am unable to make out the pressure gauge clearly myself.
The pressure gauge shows 140 kPa
